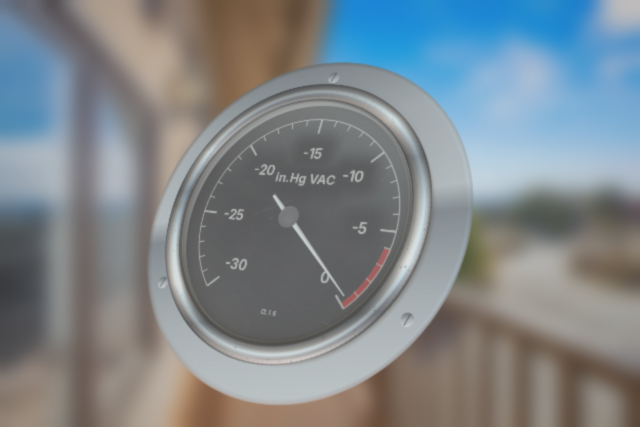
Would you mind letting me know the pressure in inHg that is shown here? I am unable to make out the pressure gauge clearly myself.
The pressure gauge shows -0.5 inHg
